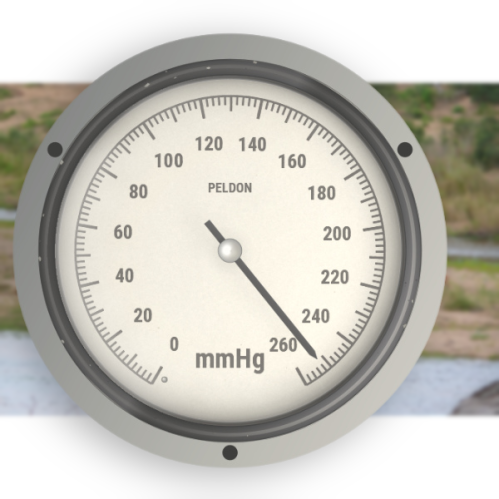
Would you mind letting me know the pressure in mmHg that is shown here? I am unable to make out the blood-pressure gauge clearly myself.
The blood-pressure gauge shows 252 mmHg
